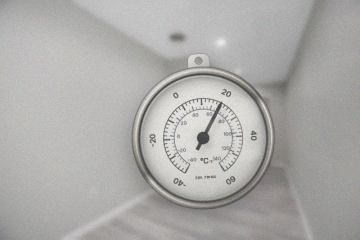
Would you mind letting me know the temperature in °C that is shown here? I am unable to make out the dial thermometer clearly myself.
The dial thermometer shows 20 °C
